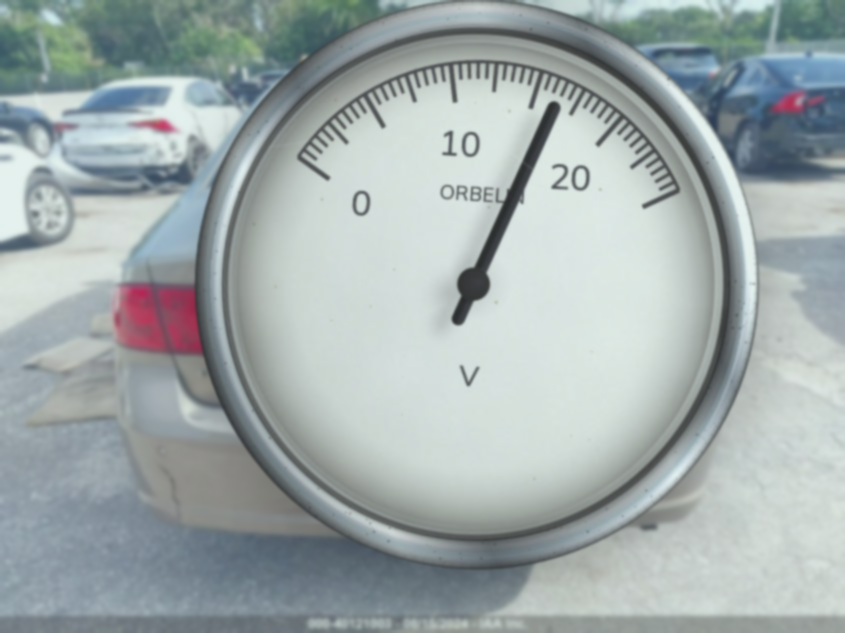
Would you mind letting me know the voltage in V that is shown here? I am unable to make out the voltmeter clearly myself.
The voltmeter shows 16.5 V
